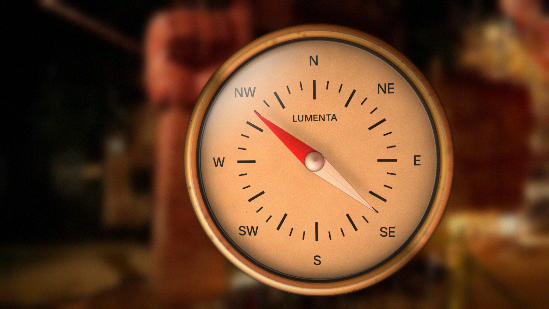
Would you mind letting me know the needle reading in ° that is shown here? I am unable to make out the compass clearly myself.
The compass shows 310 °
